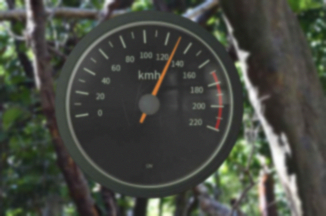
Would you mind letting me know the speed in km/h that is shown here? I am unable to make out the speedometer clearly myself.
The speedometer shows 130 km/h
